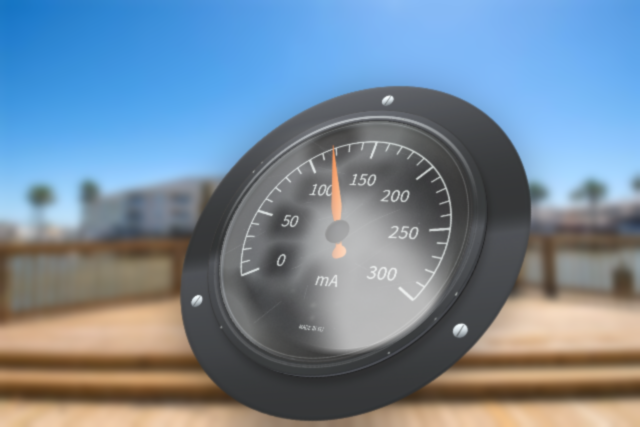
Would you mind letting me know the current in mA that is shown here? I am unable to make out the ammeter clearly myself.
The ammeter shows 120 mA
